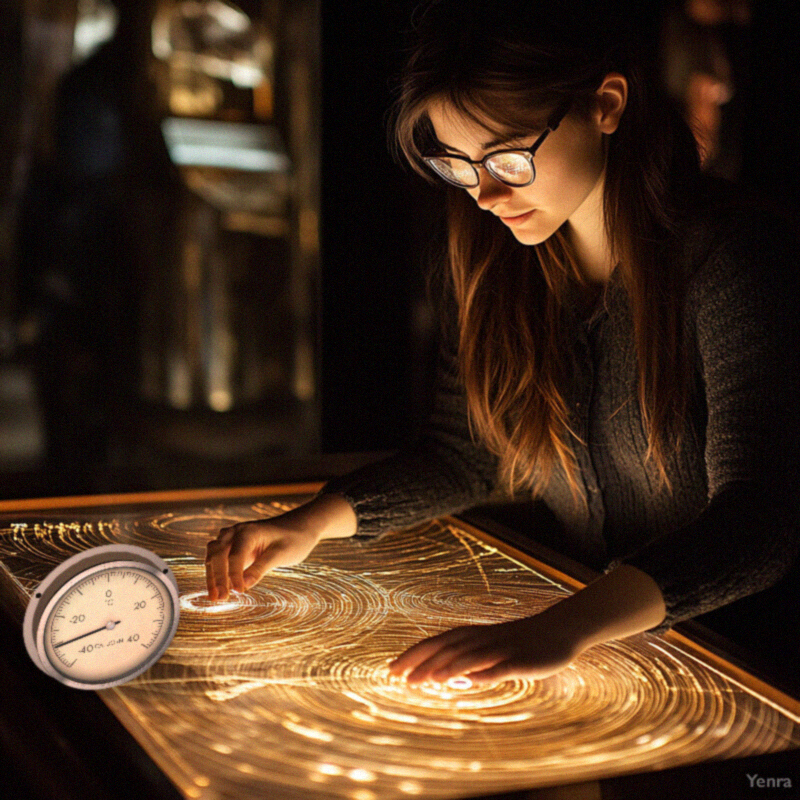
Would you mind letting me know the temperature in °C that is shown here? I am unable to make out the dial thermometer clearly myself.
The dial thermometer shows -30 °C
